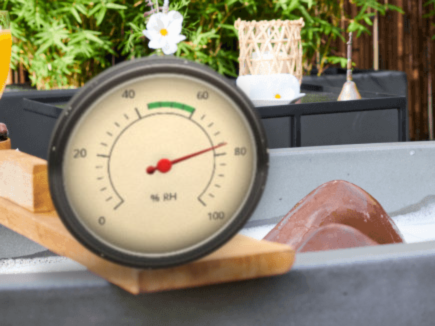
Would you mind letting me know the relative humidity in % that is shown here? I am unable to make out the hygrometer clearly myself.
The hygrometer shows 76 %
